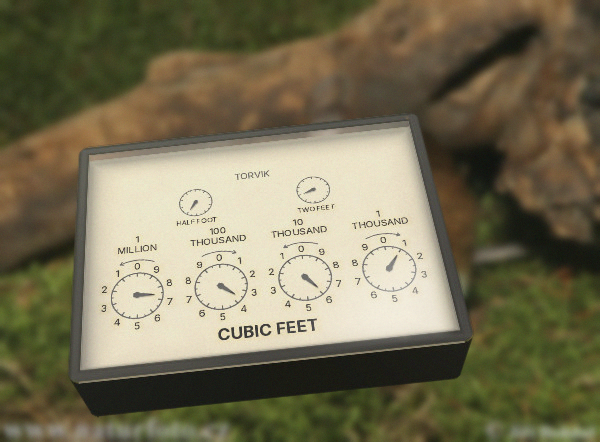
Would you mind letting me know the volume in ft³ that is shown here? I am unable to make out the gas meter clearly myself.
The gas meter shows 736100 ft³
